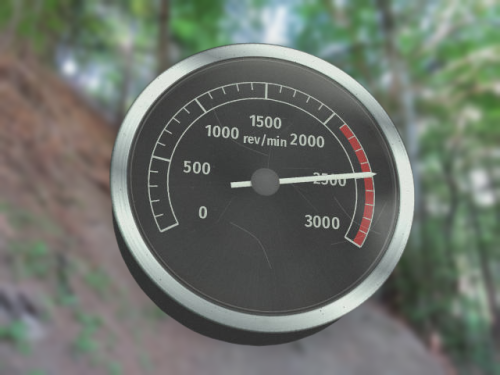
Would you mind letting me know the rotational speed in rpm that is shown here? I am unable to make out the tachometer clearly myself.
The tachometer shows 2500 rpm
